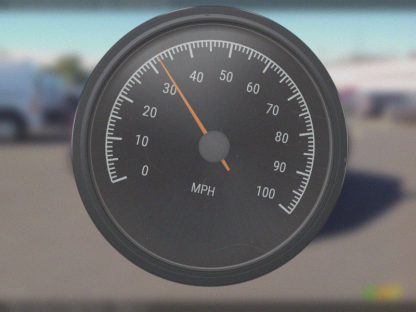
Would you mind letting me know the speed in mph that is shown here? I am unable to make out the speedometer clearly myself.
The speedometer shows 32 mph
